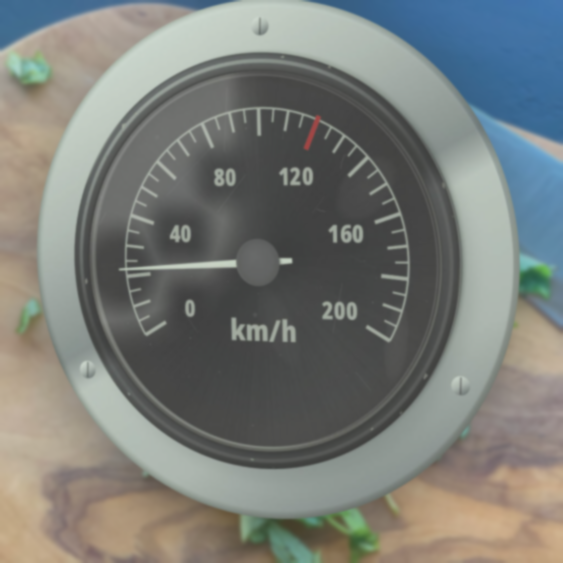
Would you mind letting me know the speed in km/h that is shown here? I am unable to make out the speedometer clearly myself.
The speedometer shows 22.5 km/h
